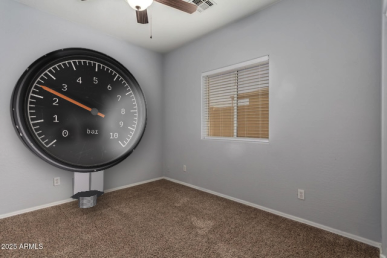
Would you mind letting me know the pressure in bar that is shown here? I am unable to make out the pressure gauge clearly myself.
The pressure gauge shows 2.4 bar
